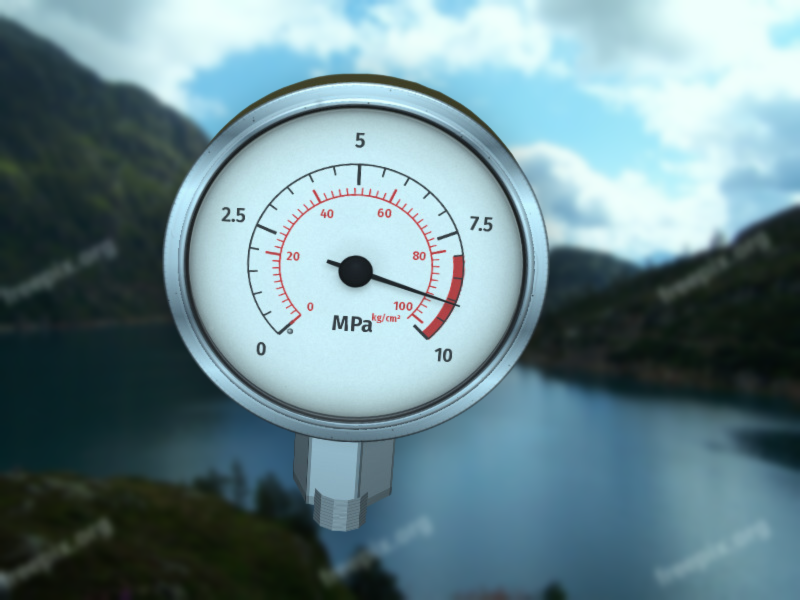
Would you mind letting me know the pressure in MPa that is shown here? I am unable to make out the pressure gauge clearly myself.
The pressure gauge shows 9 MPa
